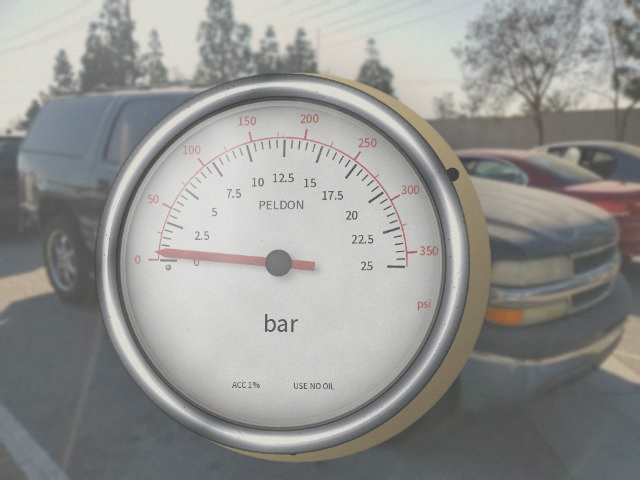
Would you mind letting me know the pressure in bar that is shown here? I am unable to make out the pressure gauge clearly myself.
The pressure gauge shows 0.5 bar
